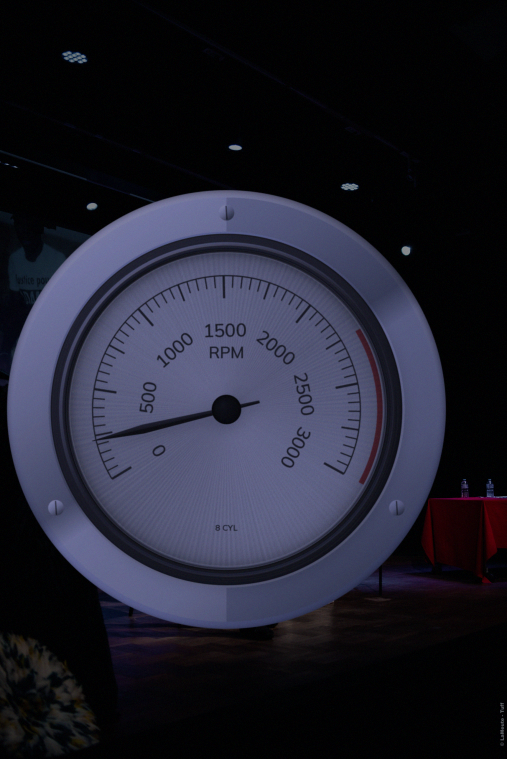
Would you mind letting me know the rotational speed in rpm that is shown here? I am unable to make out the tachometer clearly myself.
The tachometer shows 225 rpm
